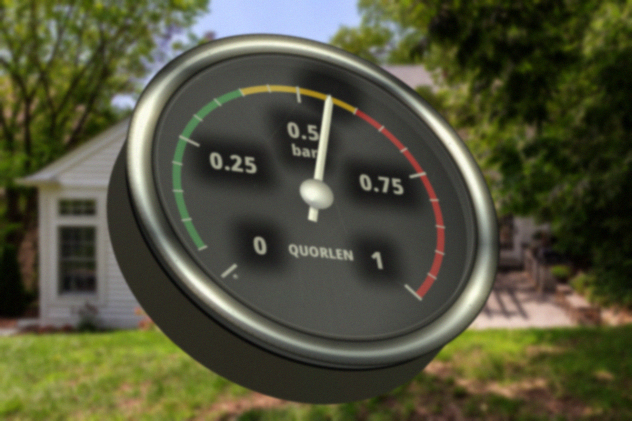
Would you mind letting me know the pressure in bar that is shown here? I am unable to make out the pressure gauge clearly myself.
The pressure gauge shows 0.55 bar
